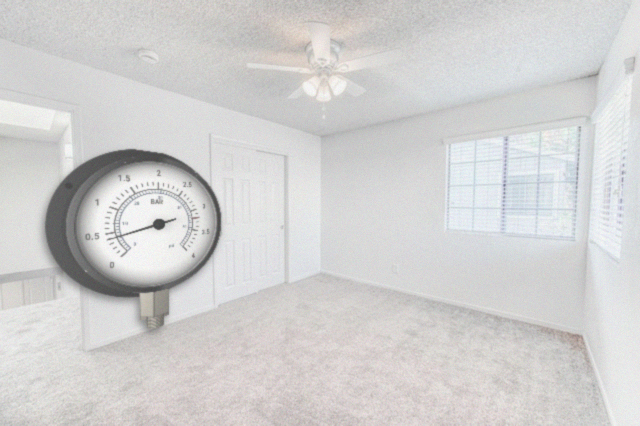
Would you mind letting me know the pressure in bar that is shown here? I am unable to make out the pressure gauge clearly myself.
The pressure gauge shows 0.4 bar
